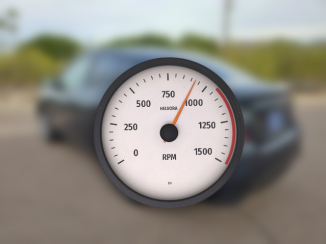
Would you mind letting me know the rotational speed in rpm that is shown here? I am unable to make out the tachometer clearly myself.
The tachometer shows 925 rpm
